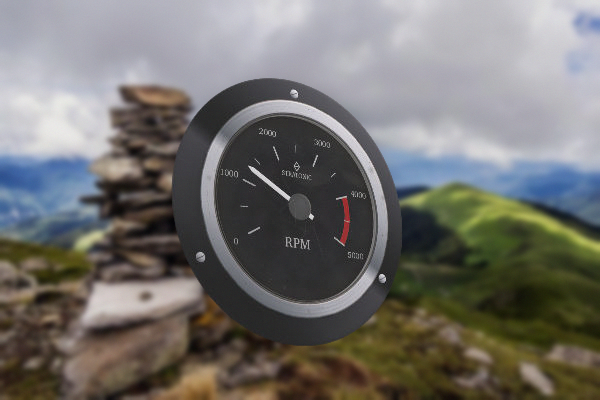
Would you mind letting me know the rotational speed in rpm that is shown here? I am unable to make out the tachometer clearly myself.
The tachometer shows 1250 rpm
